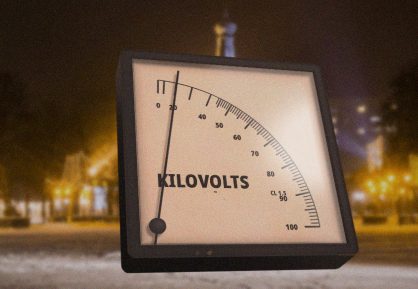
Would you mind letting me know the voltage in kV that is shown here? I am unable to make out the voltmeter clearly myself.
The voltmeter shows 20 kV
